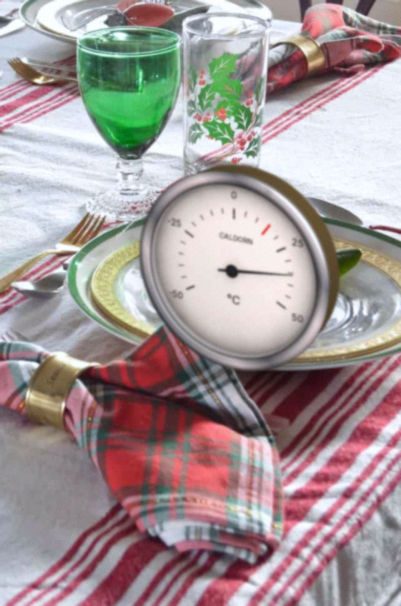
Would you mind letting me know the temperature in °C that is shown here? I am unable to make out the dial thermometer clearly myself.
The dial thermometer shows 35 °C
